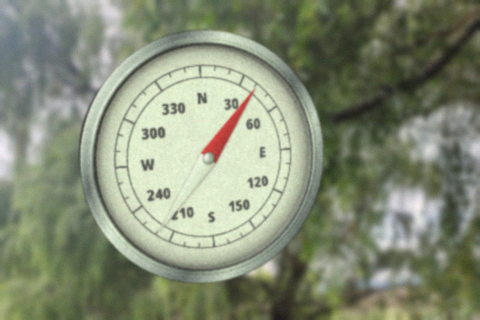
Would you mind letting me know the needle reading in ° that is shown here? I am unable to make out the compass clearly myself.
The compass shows 40 °
